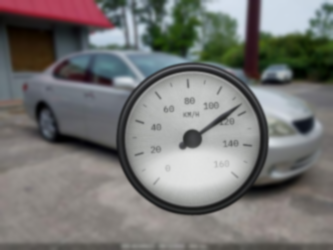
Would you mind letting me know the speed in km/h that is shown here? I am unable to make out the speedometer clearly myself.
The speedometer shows 115 km/h
